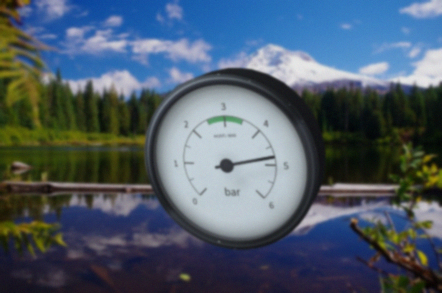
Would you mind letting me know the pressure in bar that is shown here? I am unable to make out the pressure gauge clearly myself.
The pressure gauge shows 4.75 bar
